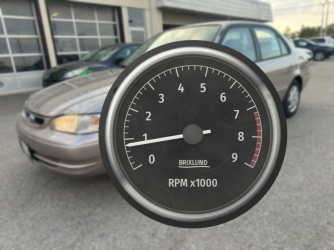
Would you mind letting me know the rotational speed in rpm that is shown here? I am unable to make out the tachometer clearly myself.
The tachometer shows 800 rpm
